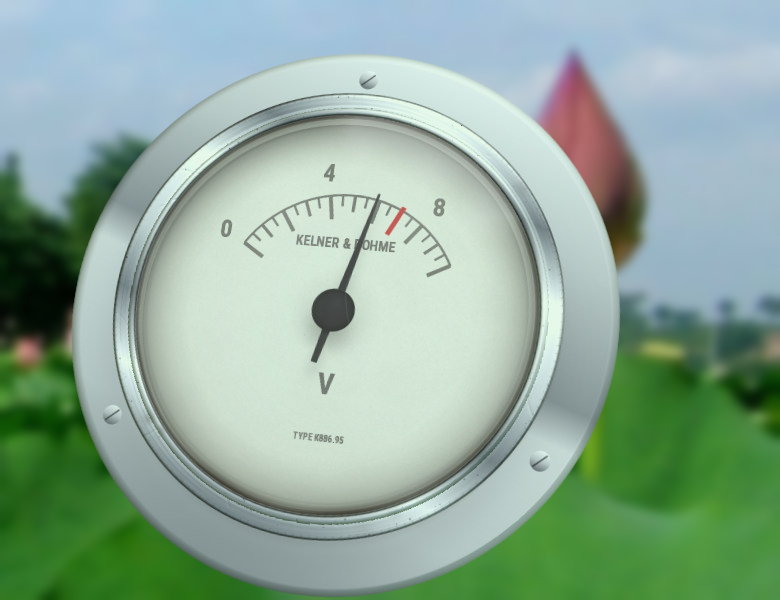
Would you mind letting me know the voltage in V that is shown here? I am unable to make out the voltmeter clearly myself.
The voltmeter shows 6 V
